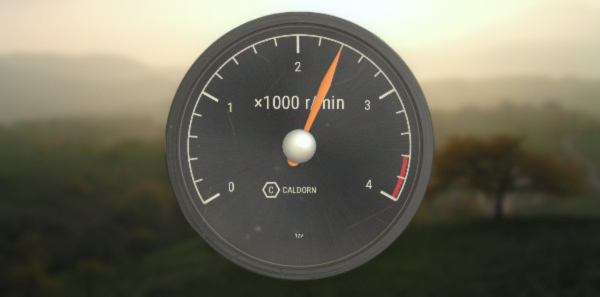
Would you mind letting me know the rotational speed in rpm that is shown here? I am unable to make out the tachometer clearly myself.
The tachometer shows 2400 rpm
